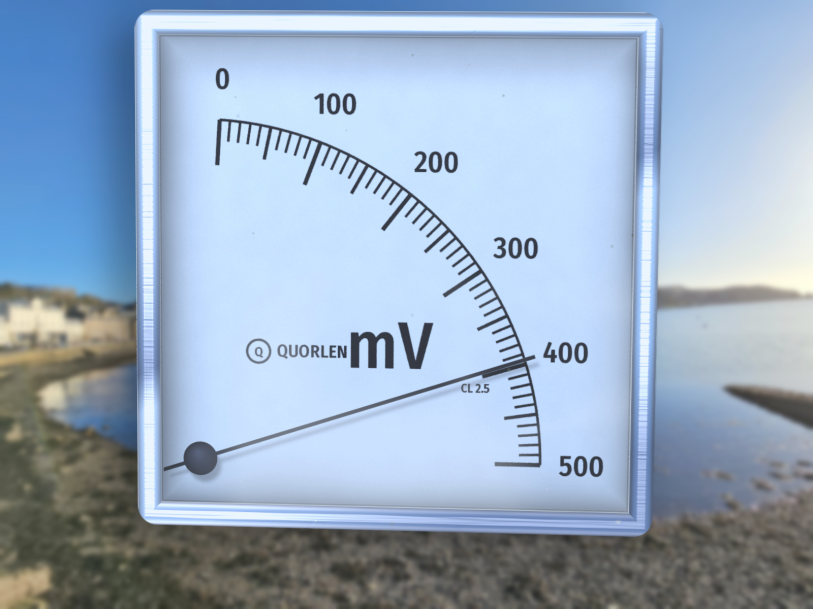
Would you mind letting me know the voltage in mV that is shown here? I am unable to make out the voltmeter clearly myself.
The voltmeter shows 395 mV
